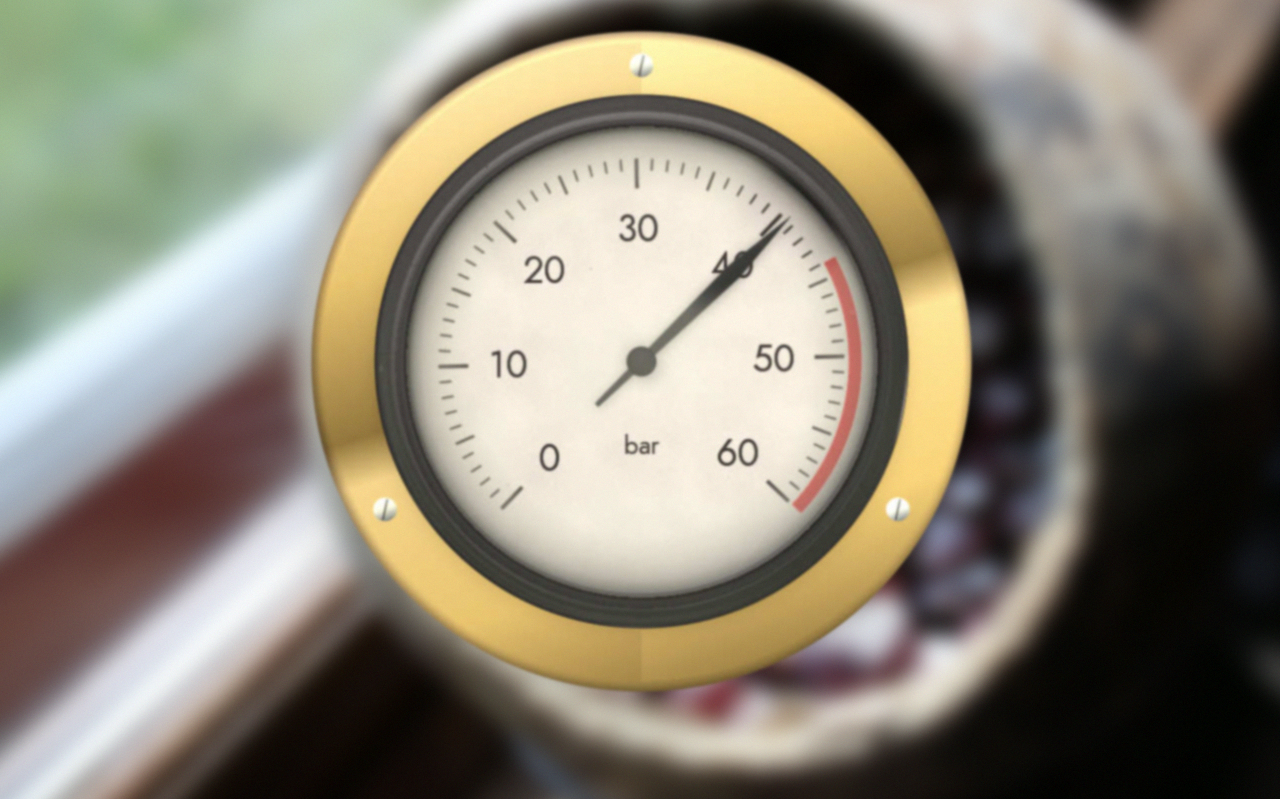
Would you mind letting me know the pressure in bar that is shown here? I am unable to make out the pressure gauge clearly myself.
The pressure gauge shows 40.5 bar
